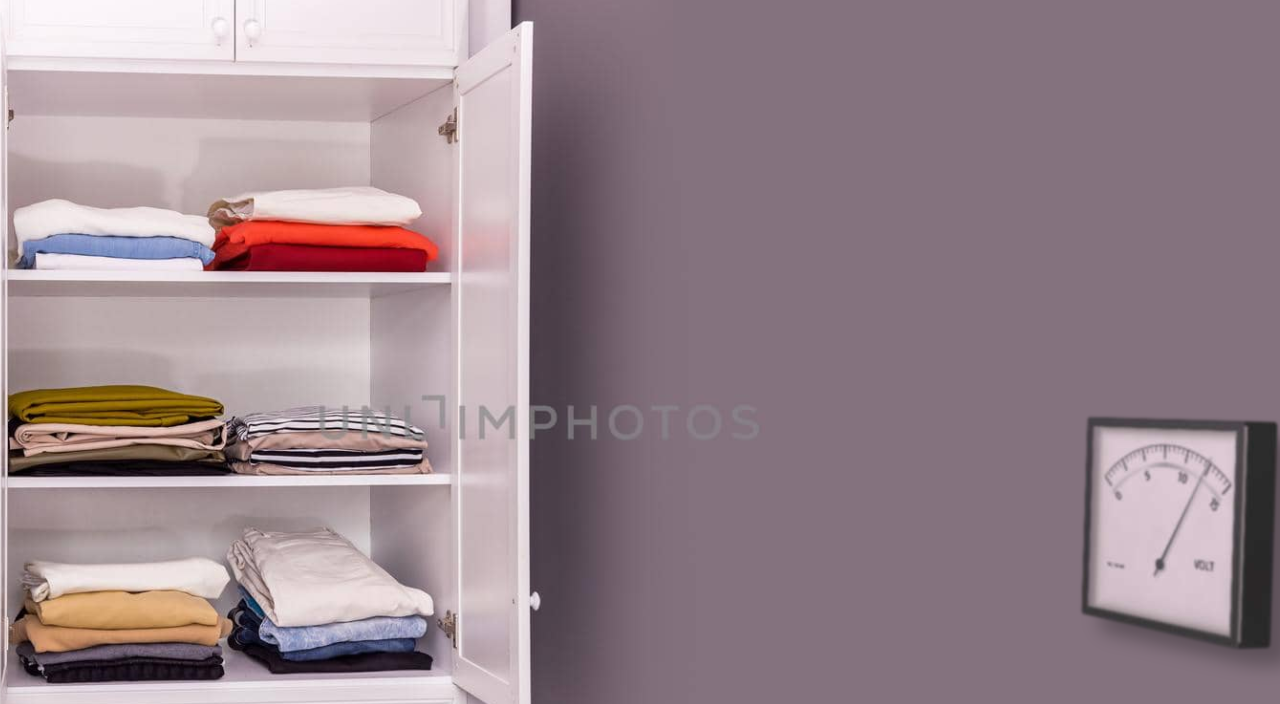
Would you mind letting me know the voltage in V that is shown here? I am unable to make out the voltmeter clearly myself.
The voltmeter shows 12.5 V
